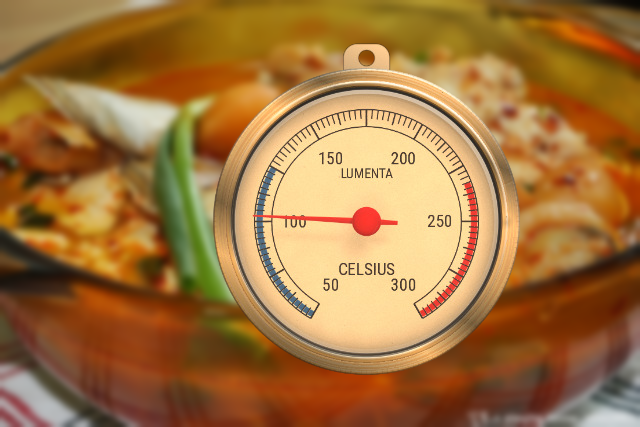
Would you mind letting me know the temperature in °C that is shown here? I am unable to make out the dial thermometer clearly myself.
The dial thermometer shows 102.5 °C
